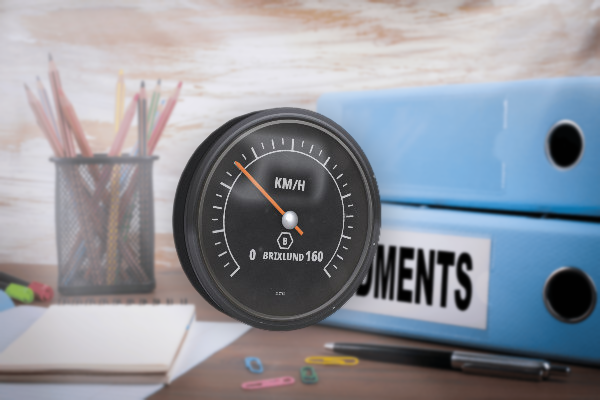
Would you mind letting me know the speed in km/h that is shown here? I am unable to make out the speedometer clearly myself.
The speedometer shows 50 km/h
